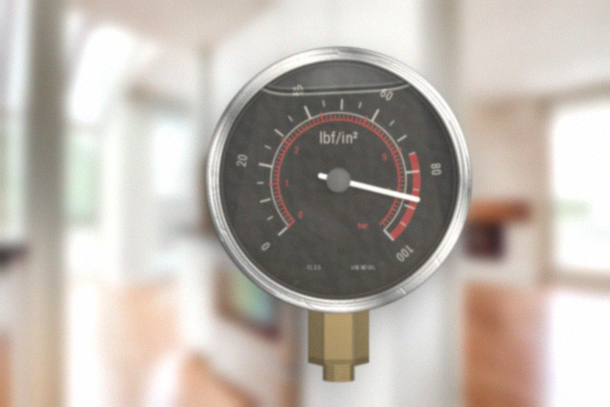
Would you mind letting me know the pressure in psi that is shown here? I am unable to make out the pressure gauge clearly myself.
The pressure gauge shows 87.5 psi
